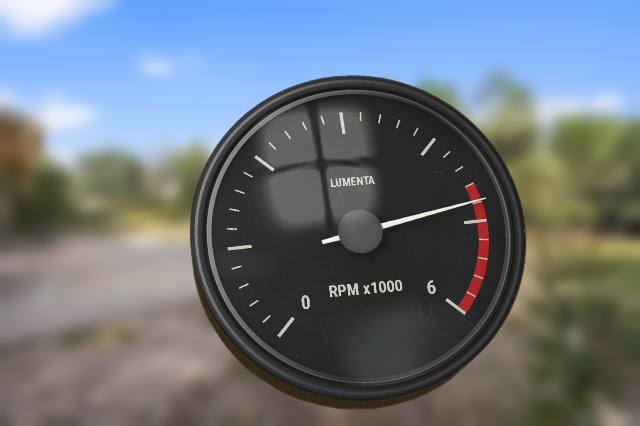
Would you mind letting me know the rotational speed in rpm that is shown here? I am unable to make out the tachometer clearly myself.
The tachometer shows 4800 rpm
